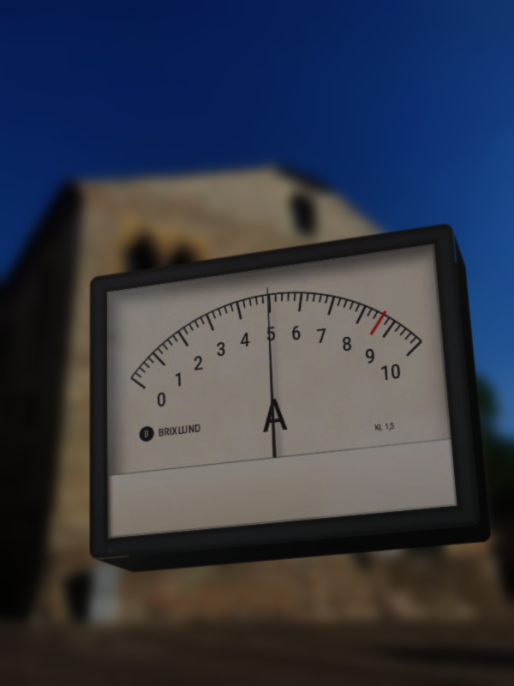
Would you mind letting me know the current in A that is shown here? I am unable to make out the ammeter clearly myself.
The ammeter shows 5 A
